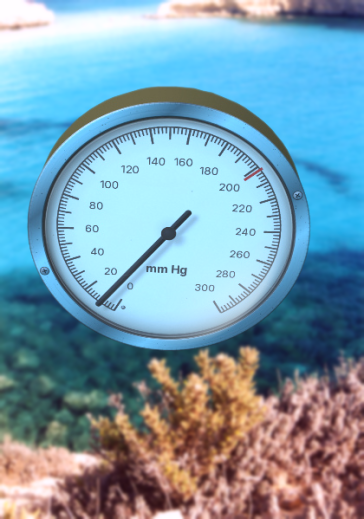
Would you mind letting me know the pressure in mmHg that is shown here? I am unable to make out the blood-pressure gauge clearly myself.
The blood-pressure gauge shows 10 mmHg
